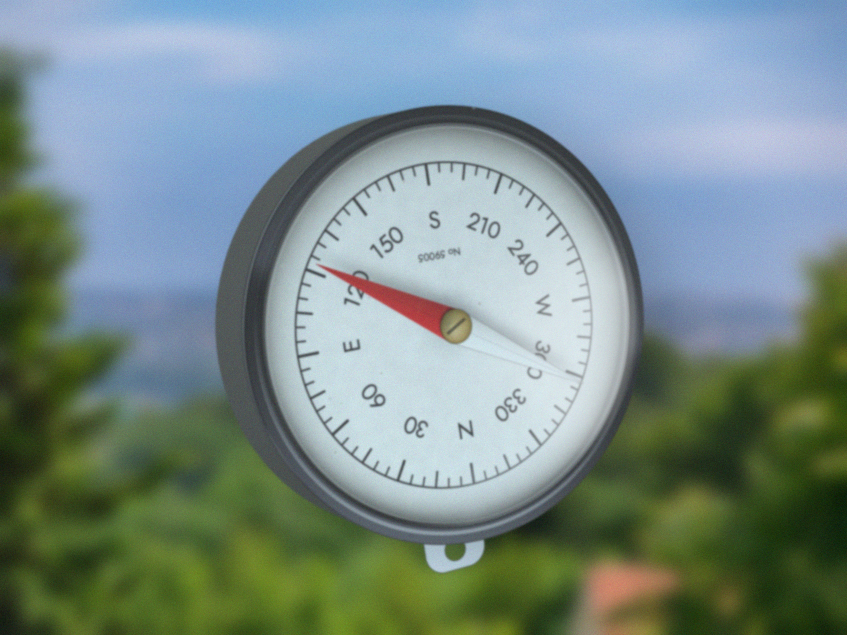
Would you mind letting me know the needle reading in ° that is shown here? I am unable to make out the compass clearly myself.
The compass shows 122.5 °
